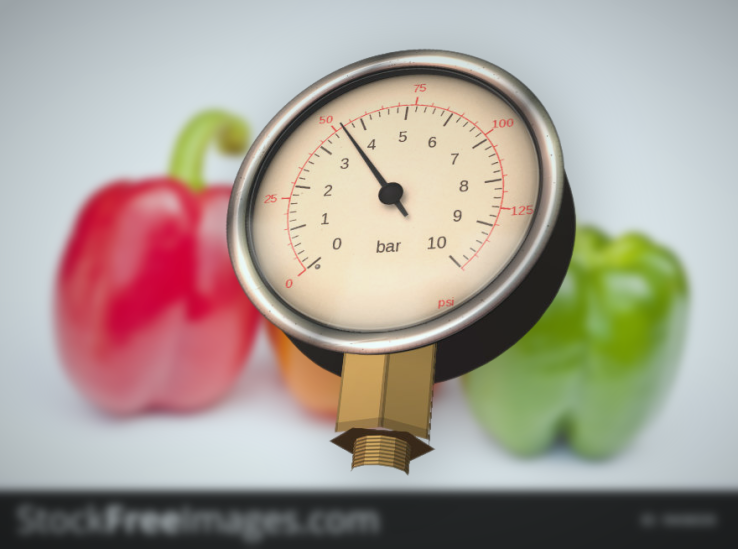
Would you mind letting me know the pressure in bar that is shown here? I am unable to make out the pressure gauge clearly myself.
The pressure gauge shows 3.6 bar
